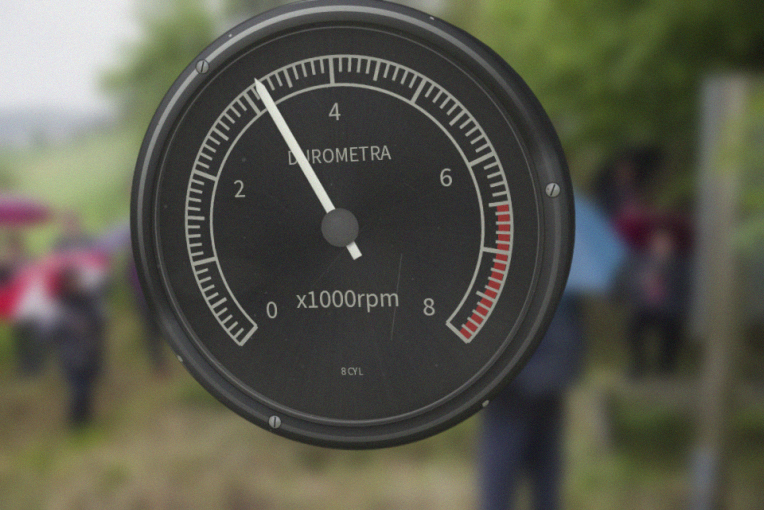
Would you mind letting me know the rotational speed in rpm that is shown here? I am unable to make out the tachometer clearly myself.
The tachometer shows 3200 rpm
